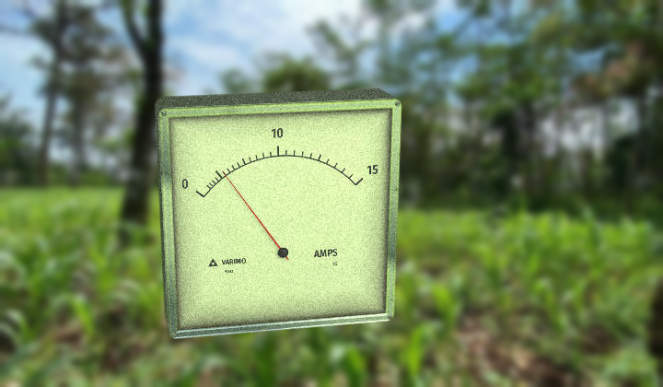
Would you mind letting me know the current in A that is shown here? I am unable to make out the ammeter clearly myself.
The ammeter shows 5.5 A
